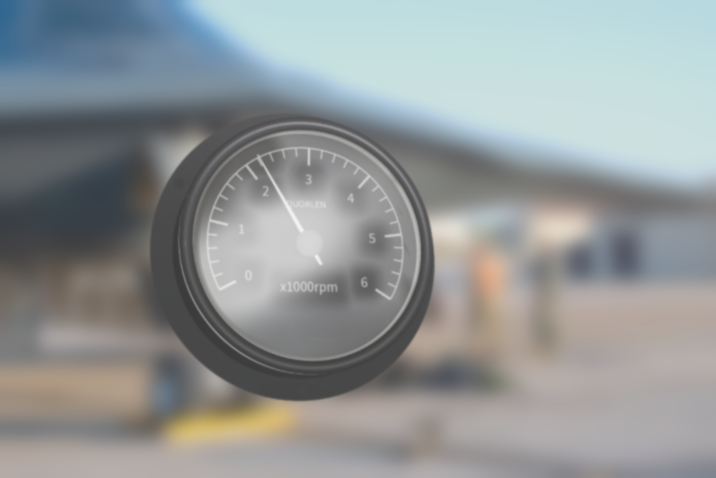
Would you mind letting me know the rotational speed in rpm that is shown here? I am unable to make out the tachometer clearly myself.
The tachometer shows 2200 rpm
